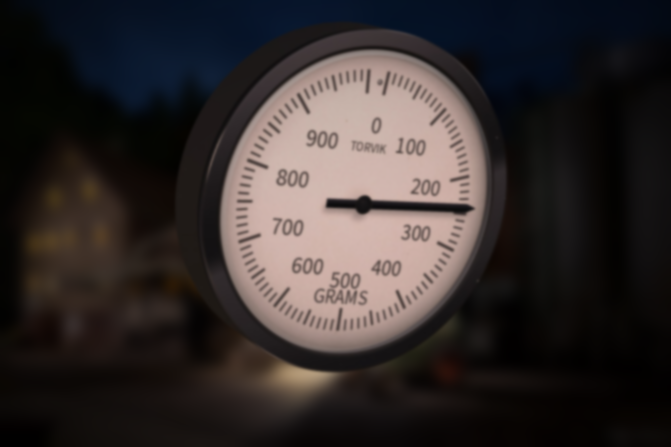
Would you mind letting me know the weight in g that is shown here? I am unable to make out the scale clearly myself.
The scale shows 240 g
